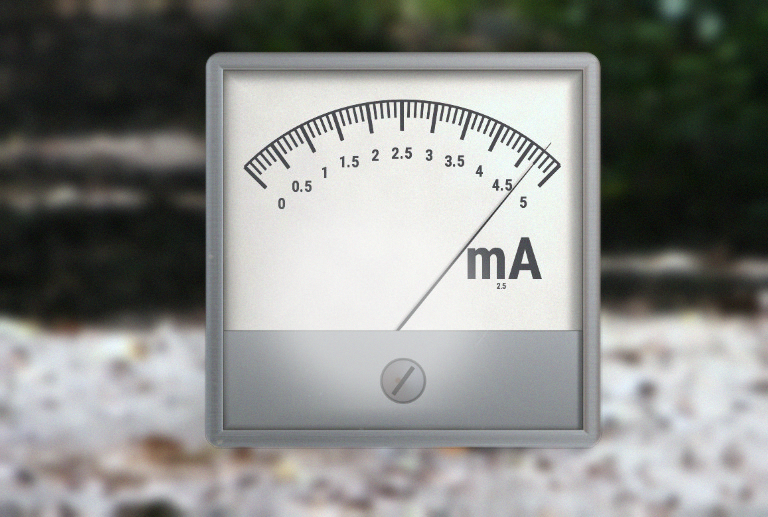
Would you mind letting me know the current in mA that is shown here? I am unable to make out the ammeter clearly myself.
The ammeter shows 4.7 mA
